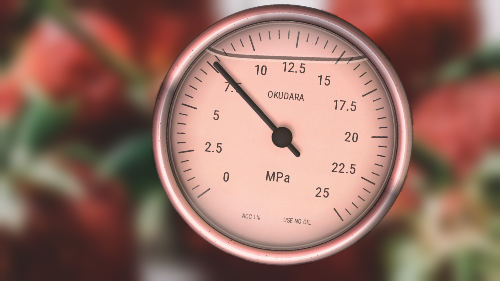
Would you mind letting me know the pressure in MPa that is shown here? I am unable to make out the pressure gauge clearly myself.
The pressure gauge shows 7.75 MPa
